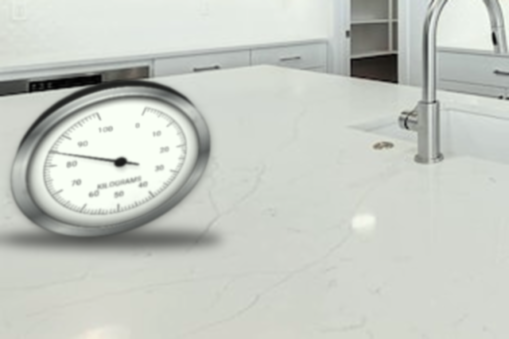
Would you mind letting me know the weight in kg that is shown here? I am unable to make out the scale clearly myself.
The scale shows 85 kg
